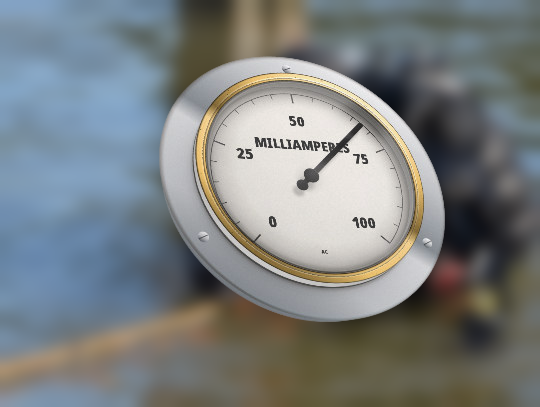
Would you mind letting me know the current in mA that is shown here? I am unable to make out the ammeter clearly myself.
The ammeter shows 67.5 mA
